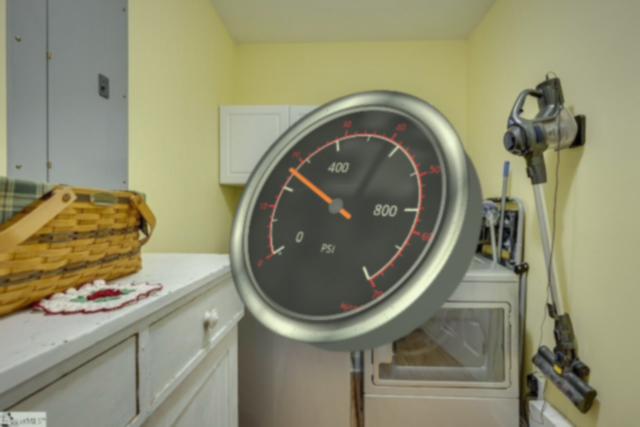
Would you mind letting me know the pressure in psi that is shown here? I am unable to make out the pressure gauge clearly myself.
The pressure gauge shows 250 psi
